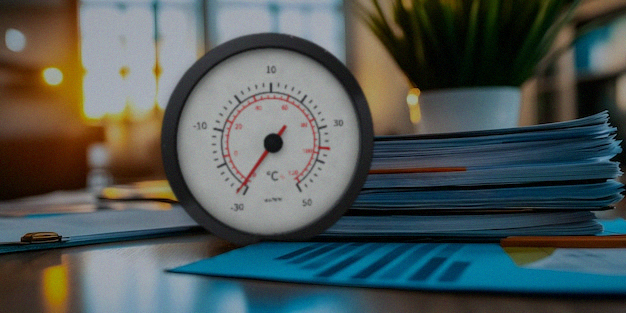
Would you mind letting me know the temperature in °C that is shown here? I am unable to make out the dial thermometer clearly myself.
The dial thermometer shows -28 °C
